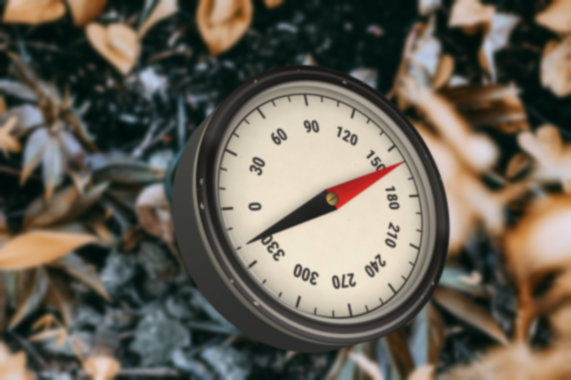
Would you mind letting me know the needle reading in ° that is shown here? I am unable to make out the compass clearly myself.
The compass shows 160 °
